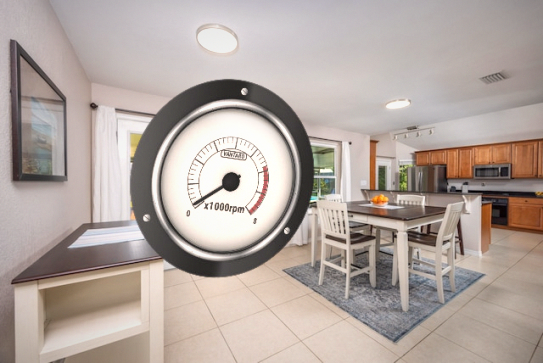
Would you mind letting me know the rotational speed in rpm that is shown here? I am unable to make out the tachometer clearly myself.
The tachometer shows 200 rpm
